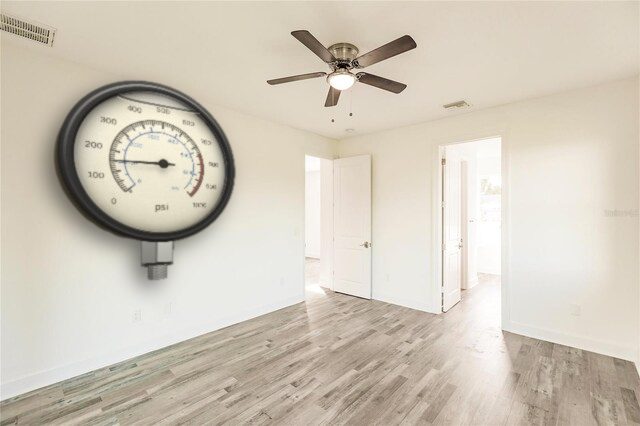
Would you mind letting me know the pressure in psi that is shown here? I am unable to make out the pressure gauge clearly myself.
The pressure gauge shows 150 psi
